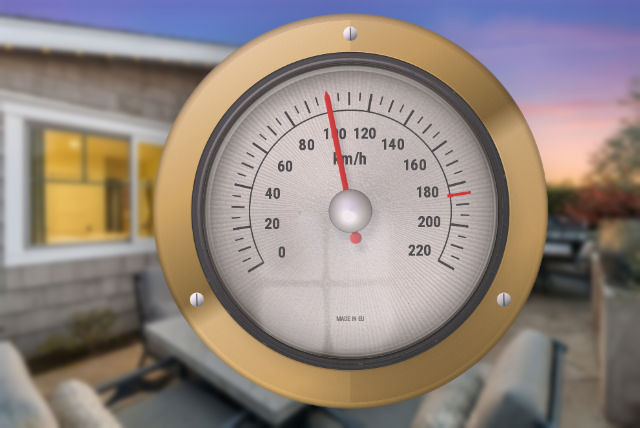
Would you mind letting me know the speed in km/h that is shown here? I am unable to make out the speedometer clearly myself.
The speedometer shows 100 km/h
